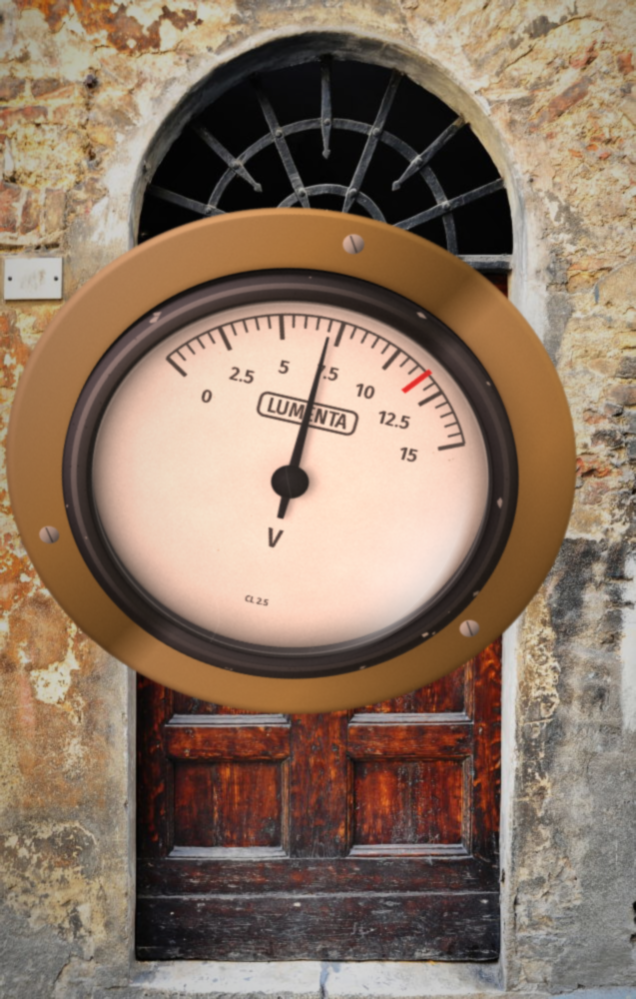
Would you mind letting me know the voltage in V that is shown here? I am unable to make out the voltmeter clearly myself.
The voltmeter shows 7 V
